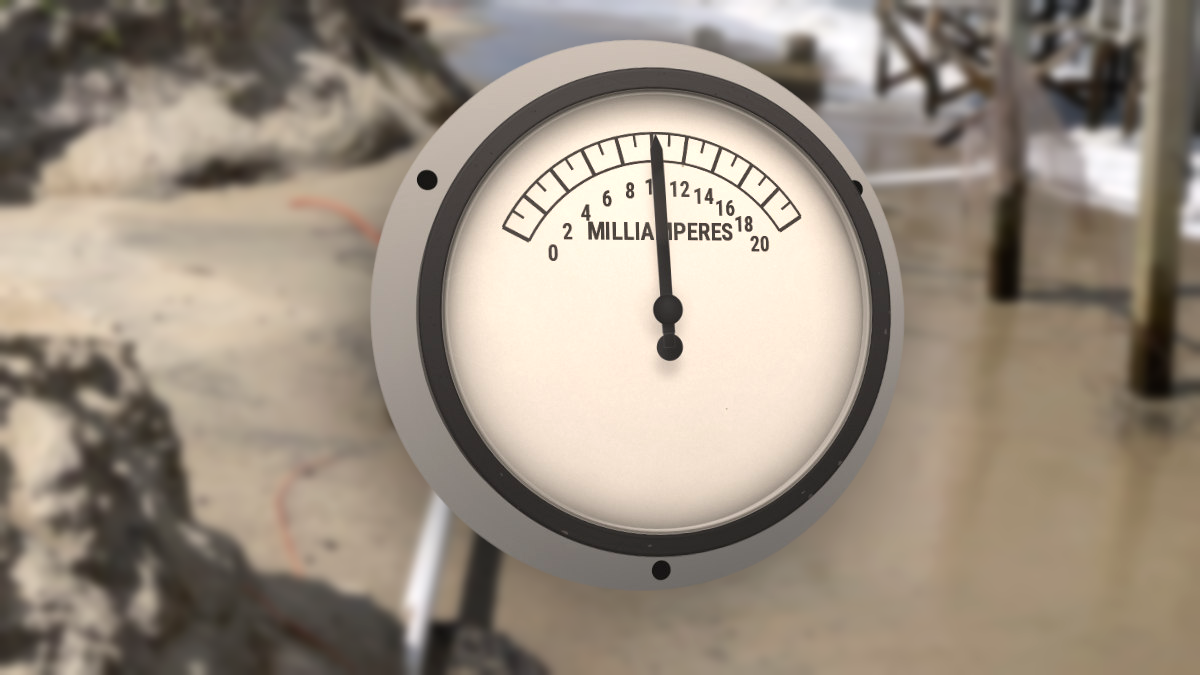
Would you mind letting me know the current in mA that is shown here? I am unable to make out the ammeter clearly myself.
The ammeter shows 10 mA
